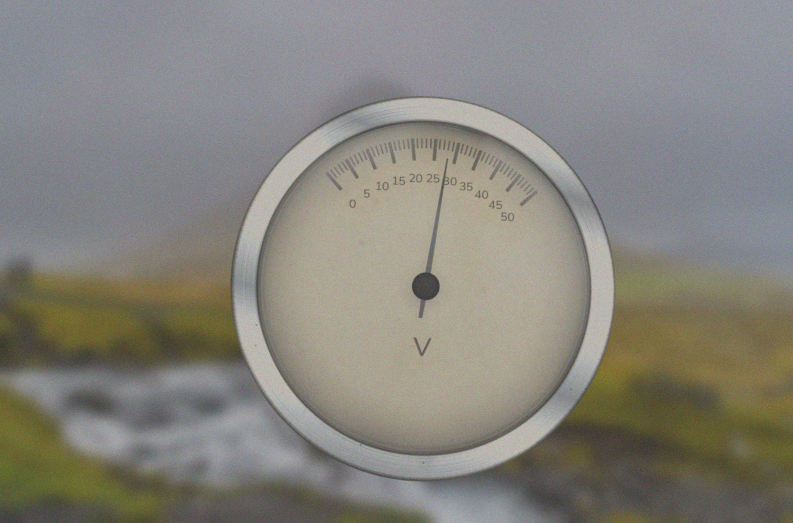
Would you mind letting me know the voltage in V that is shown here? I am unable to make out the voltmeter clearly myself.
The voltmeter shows 28 V
